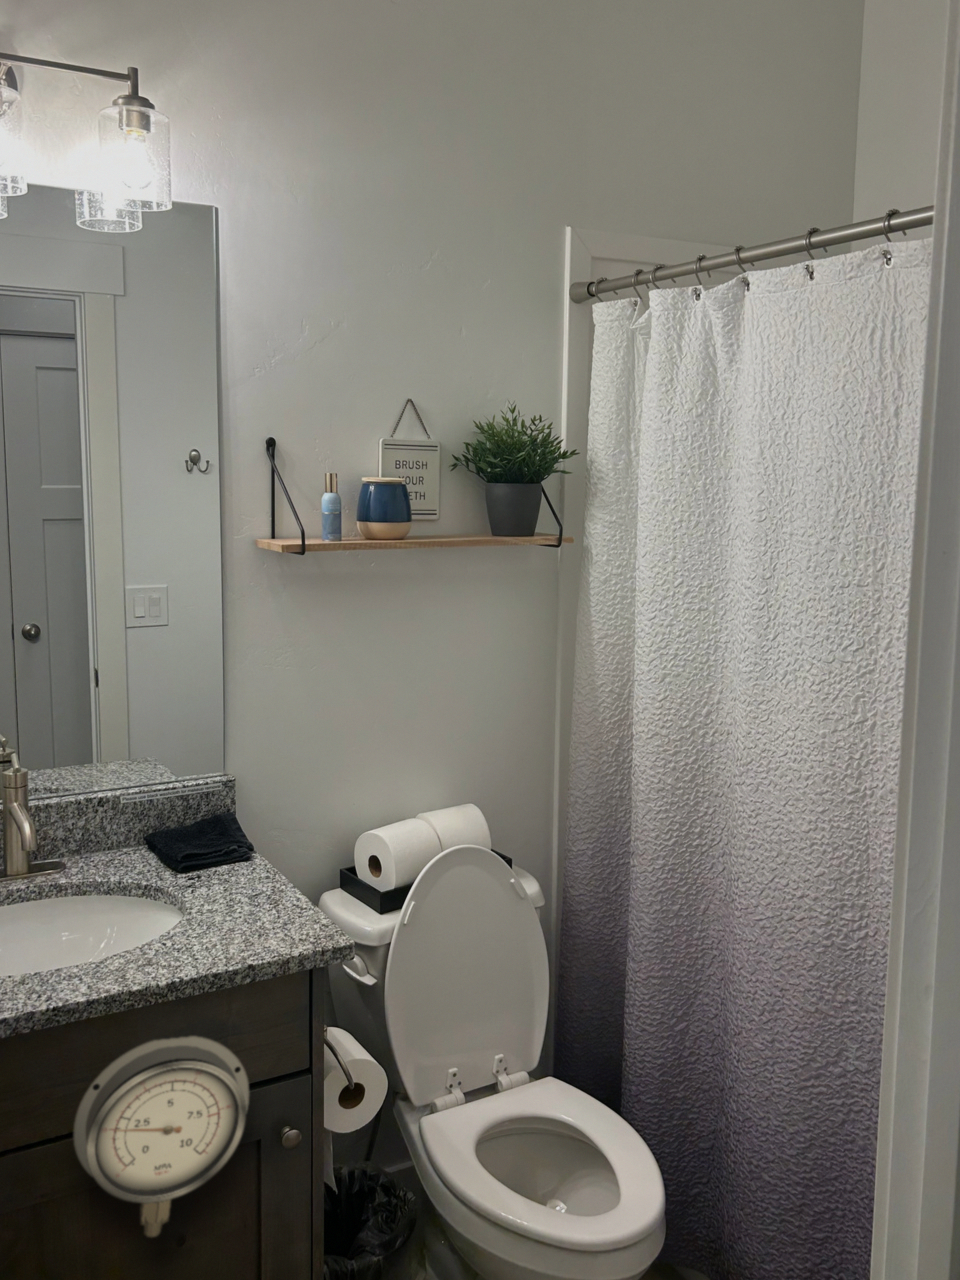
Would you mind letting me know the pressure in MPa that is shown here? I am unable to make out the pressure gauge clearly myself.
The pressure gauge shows 2 MPa
